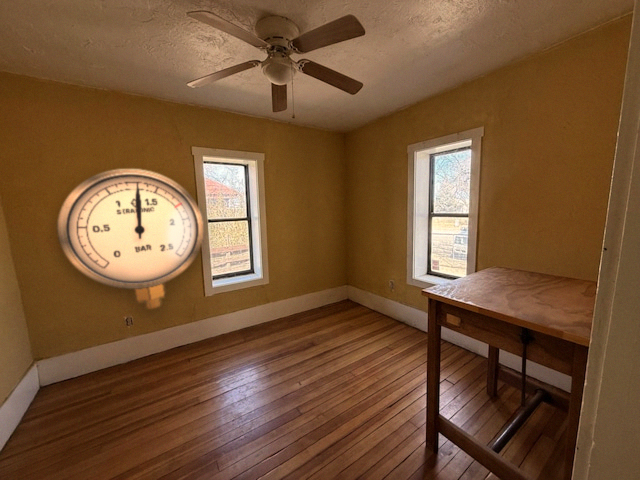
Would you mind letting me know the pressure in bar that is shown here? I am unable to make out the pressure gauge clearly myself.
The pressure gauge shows 1.3 bar
